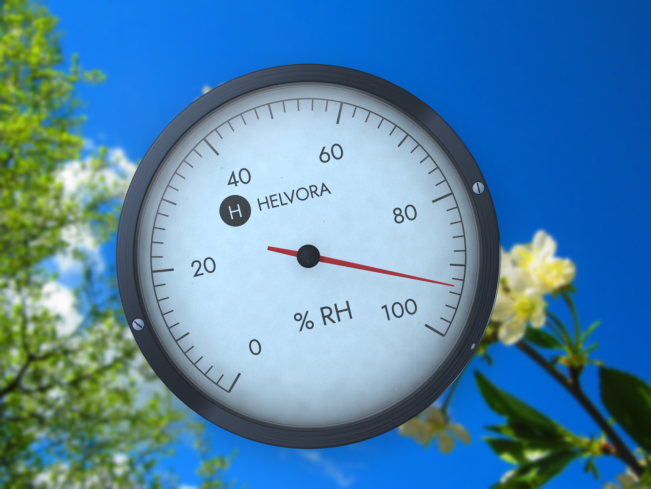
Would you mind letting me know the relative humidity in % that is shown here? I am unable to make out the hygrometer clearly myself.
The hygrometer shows 93 %
